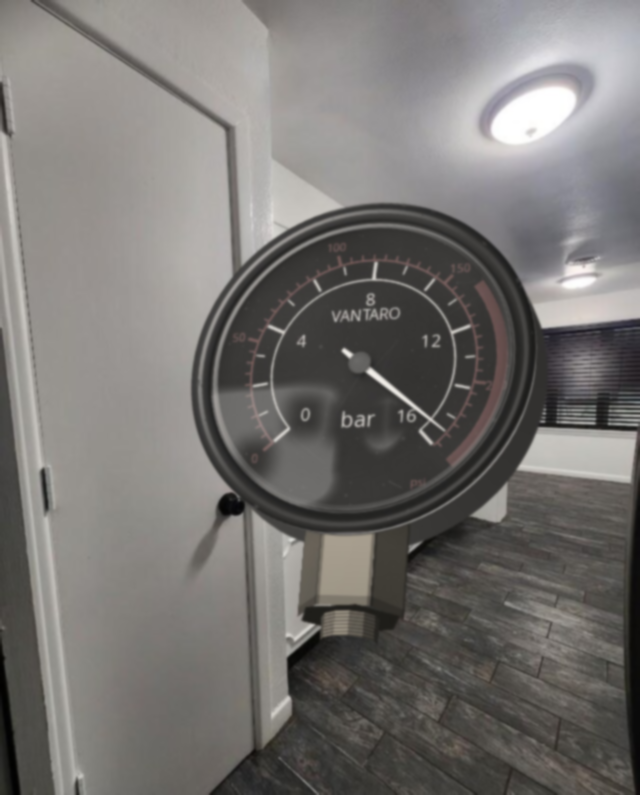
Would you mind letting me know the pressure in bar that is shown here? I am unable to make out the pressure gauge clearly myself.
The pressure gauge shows 15.5 bar
